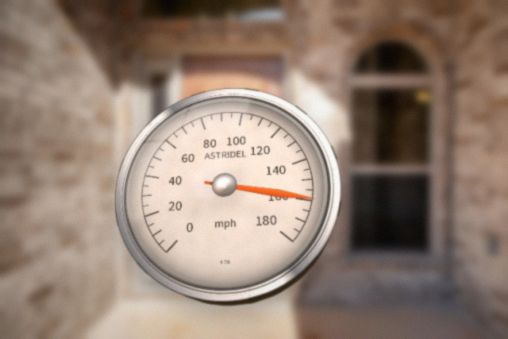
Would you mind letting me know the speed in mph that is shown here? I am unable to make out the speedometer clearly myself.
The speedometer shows 160 mph
